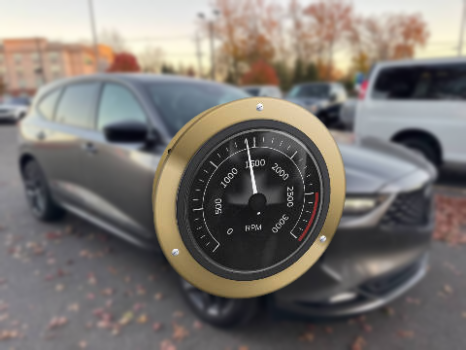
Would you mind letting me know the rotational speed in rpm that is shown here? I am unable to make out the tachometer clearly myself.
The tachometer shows 1400 rpm
